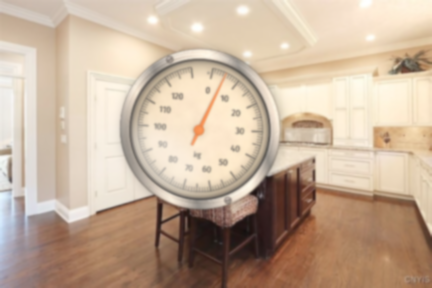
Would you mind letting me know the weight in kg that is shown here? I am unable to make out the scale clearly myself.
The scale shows 5 kg
